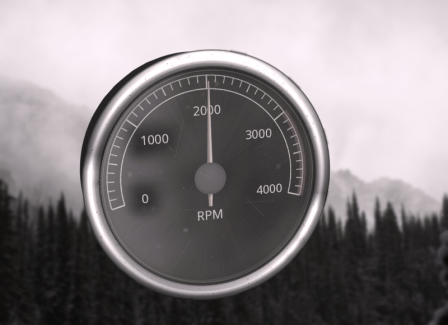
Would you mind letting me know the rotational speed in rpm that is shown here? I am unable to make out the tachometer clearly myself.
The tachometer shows 2000 rpm
